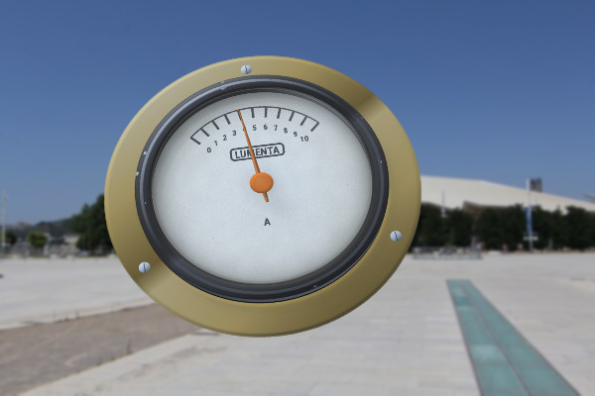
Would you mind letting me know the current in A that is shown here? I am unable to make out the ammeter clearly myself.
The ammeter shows 4 A
